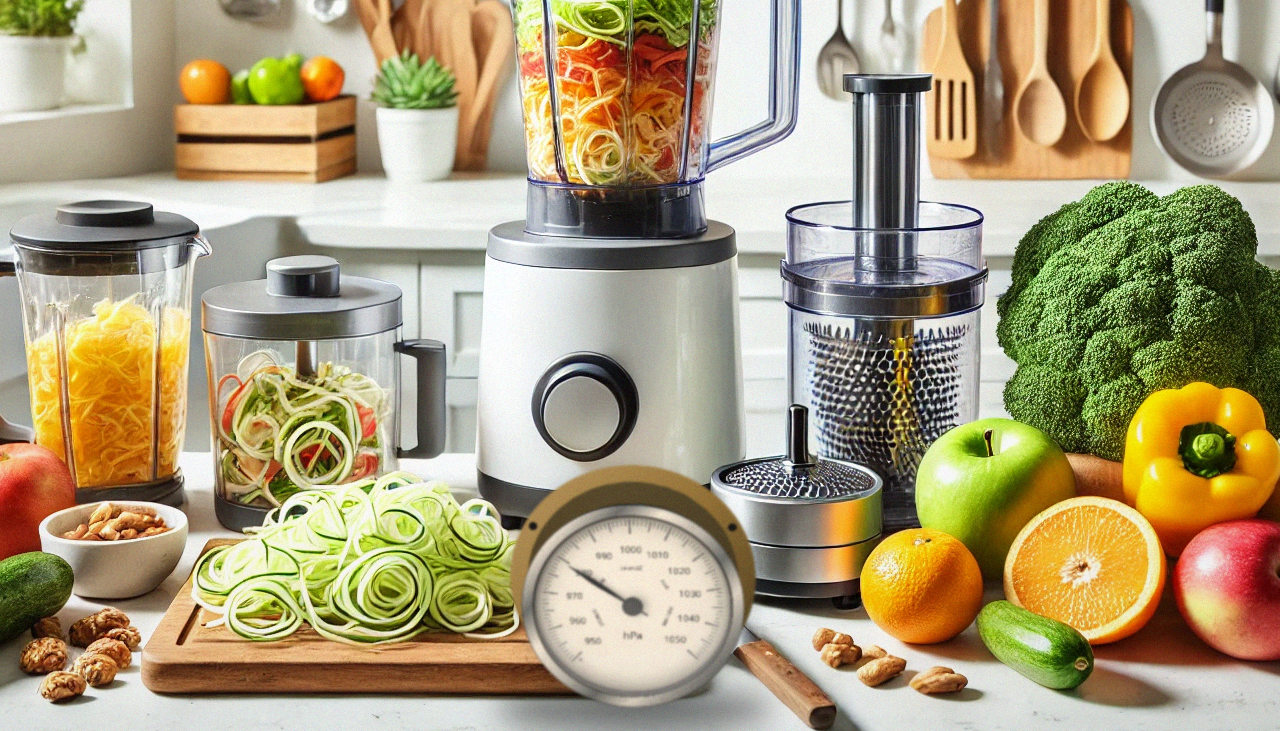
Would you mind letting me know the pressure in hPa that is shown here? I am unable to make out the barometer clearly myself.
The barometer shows 980 hPa
